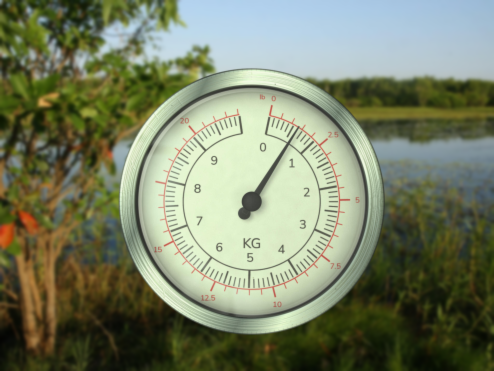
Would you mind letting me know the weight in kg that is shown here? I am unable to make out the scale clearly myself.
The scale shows 0.6 kg
